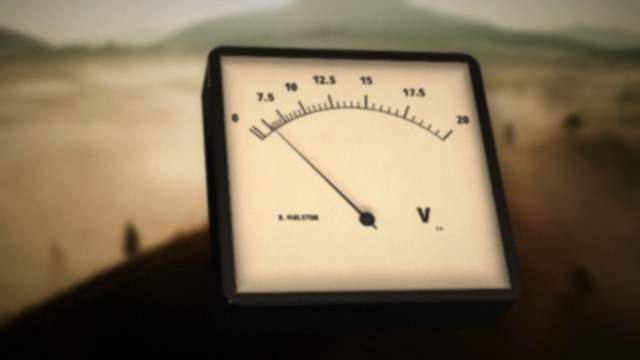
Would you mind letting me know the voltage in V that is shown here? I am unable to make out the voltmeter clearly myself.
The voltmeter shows 5 V
